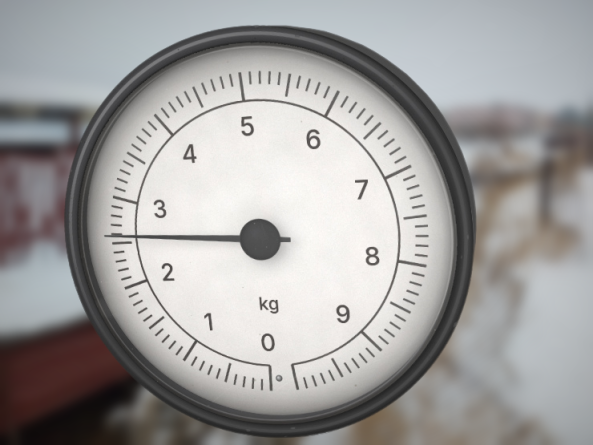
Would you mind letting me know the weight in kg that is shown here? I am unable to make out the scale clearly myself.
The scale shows 2.6 kg
